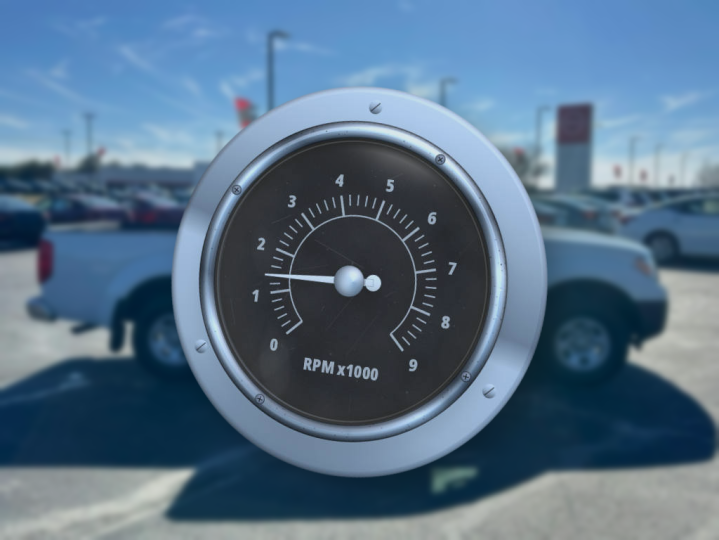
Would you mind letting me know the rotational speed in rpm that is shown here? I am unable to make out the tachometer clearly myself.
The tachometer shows 1400 rpm
